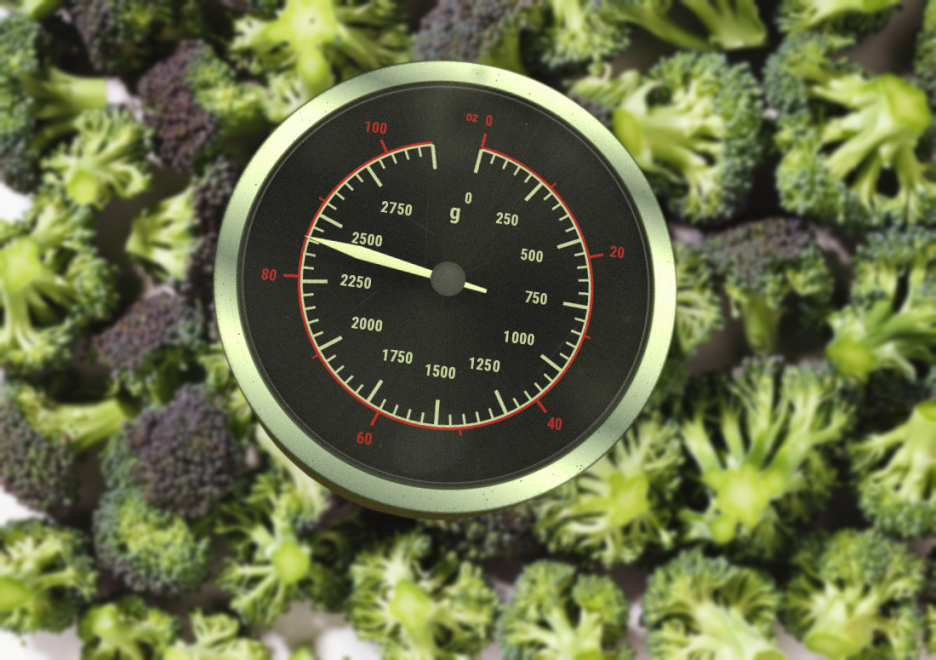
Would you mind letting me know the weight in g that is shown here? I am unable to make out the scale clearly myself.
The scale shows 2400 g
